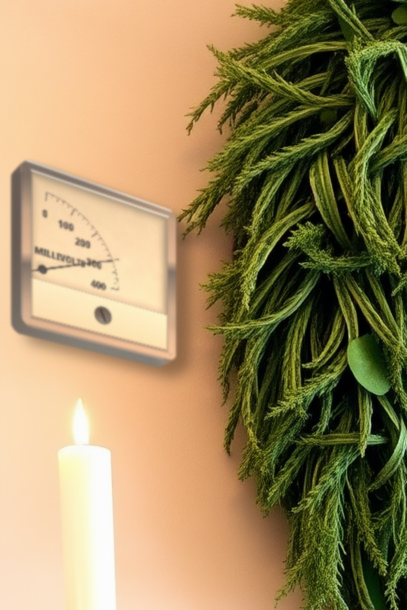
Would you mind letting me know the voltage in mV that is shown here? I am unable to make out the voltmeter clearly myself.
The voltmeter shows 300 mV
